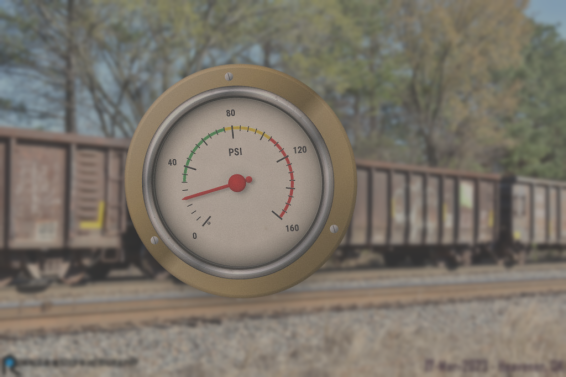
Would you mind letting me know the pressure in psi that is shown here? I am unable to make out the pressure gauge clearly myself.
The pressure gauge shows 20 psi
